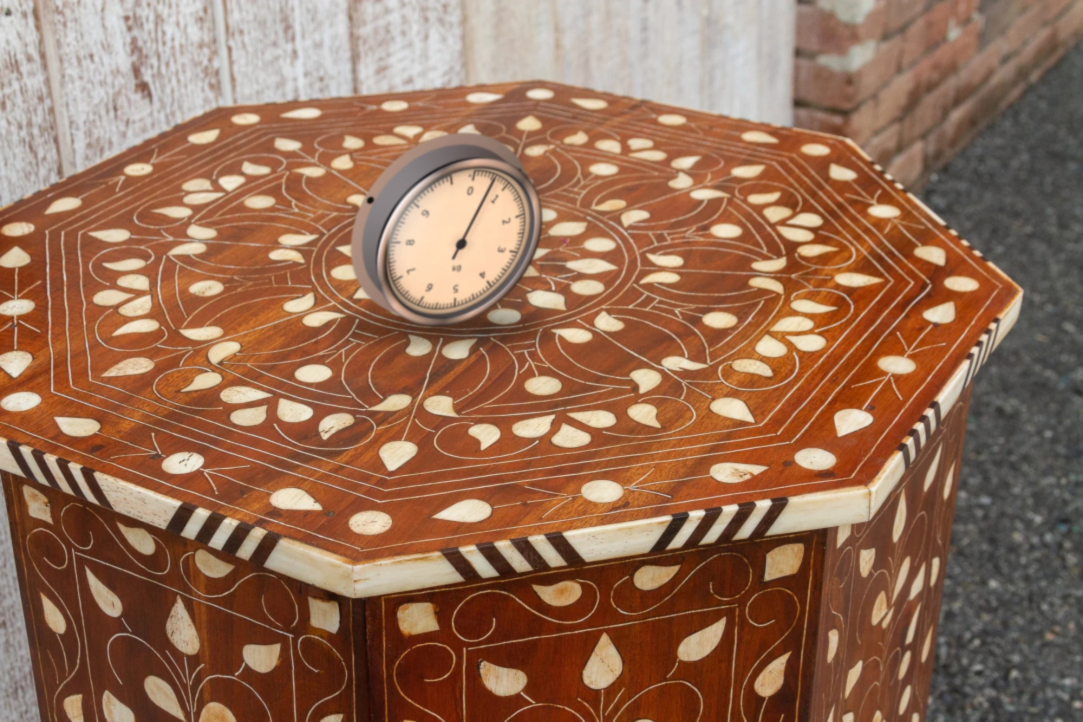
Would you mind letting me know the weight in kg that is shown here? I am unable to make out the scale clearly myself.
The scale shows 0.5 kg
